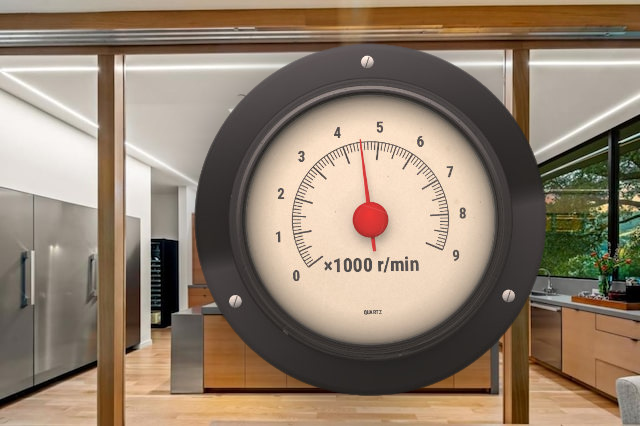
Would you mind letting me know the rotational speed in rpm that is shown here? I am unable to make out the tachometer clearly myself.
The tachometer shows 4500 rpm
